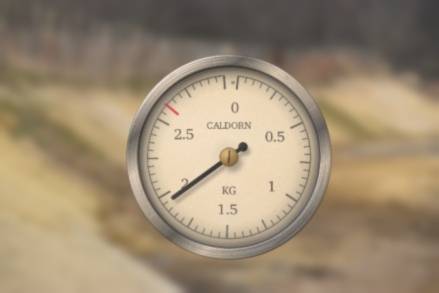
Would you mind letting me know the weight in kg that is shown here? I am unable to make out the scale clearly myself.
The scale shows 1.95 kg
